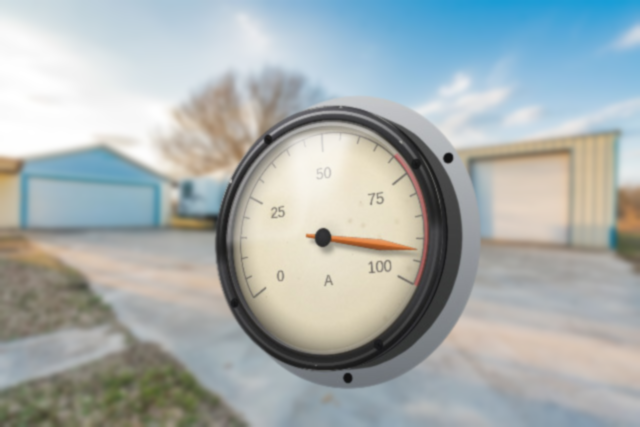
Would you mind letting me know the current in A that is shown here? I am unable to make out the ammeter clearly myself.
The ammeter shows 92.5 A
